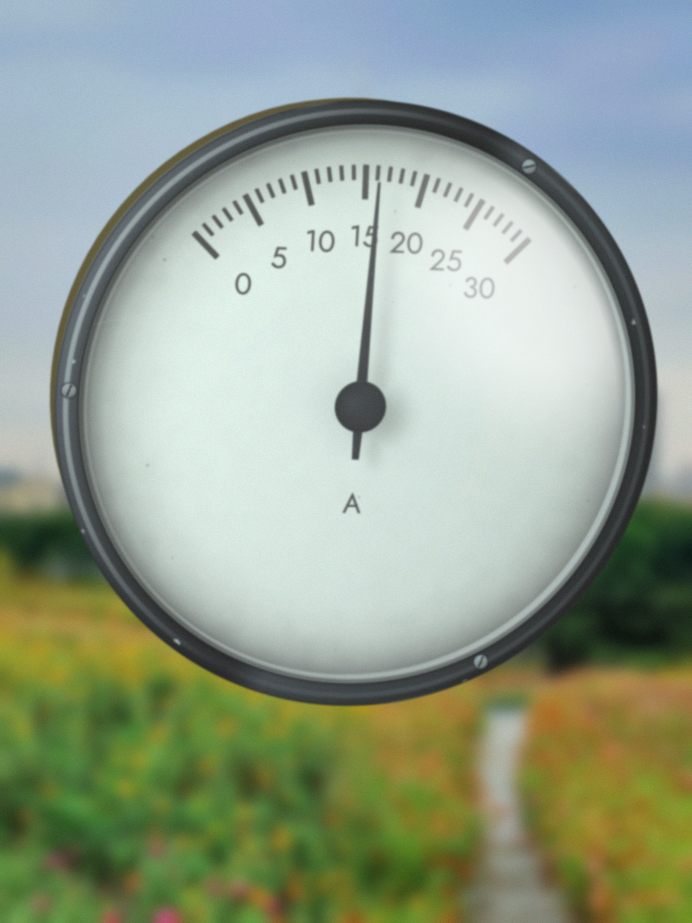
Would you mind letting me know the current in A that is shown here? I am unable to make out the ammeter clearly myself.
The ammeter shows 16 A
